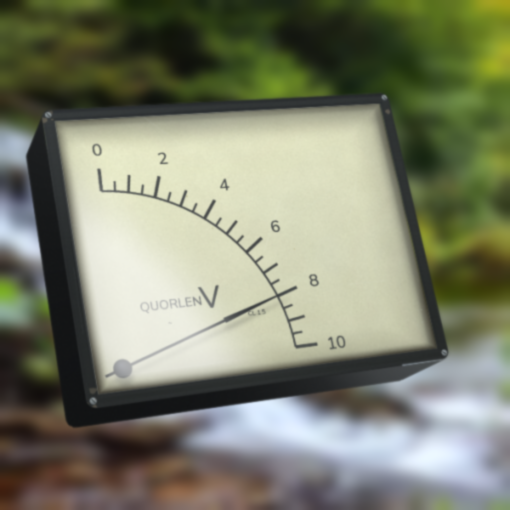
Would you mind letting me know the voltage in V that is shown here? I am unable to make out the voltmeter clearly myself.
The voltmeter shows 8 V
